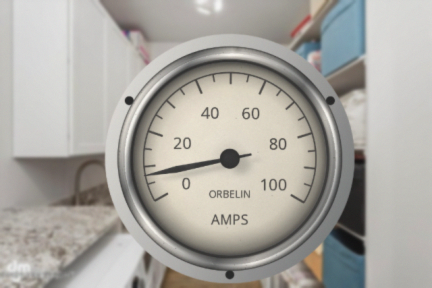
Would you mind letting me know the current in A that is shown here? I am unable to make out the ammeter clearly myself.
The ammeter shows 7.5 A
